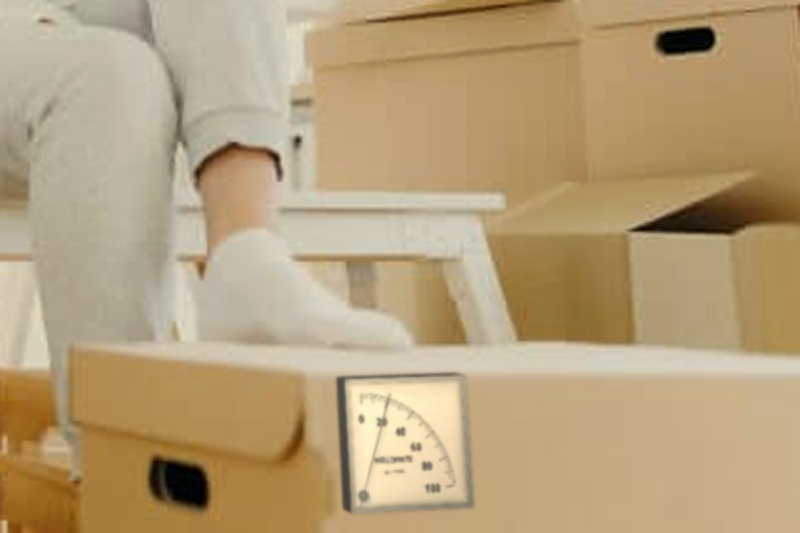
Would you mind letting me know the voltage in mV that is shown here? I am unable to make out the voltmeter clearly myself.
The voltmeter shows 20 mV
